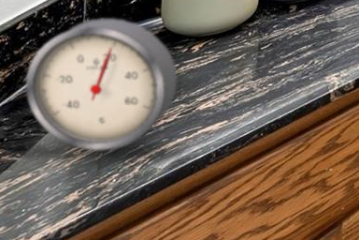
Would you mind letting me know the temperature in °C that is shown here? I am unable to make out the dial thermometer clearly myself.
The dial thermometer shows 20 °C
